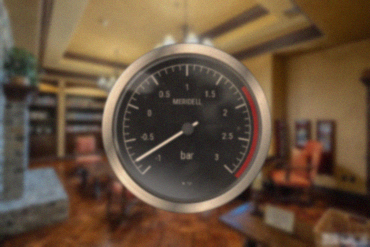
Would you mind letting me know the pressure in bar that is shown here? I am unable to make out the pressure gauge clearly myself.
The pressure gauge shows -0.8 bar
